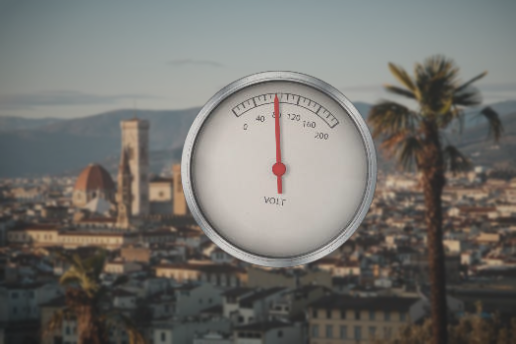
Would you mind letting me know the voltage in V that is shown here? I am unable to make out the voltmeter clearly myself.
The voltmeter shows 80 V
